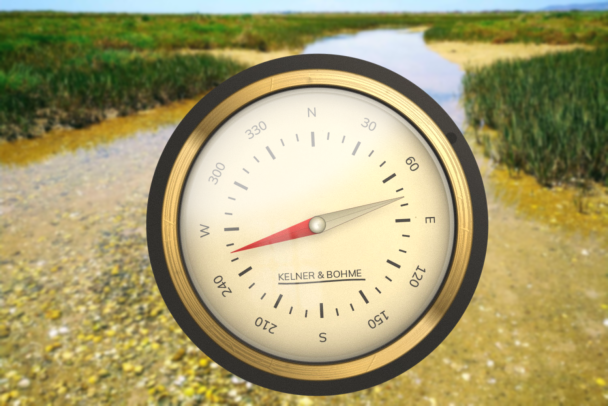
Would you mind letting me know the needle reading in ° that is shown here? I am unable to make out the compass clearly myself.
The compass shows 255 °
